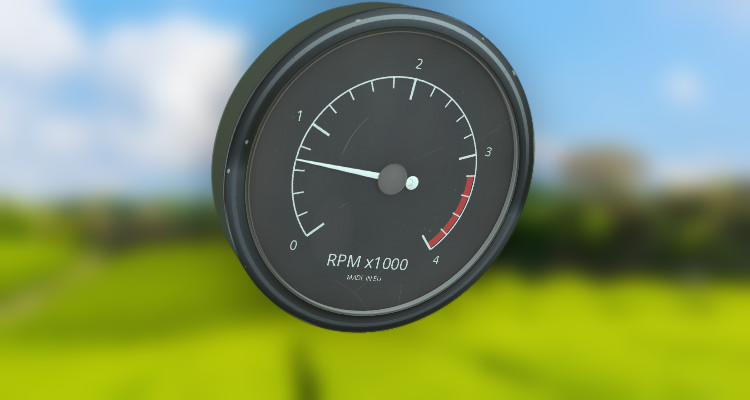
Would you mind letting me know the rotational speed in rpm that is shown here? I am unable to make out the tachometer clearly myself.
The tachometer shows 700 rpm
